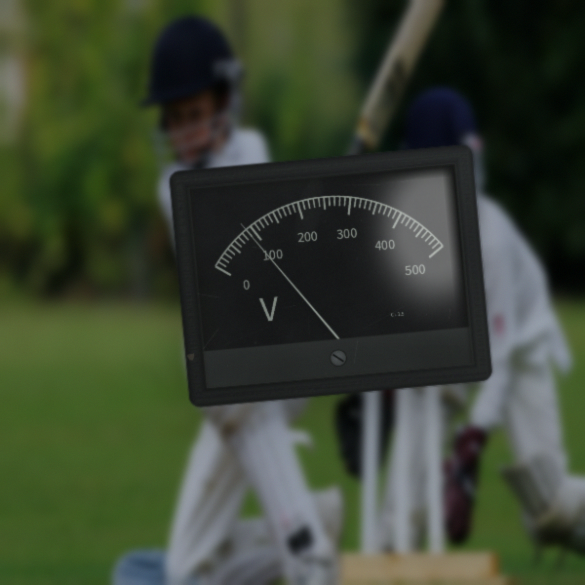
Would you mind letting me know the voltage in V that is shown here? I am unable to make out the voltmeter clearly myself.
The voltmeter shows 90 V
